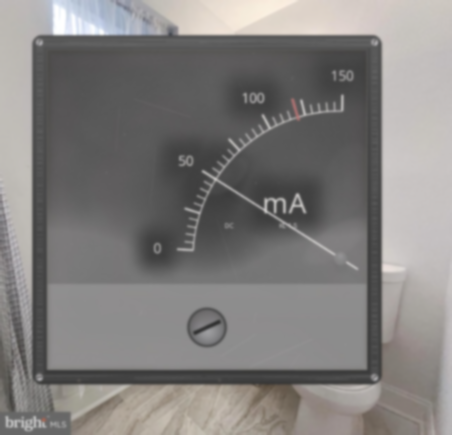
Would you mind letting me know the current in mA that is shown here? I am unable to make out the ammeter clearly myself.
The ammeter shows 50 mA
